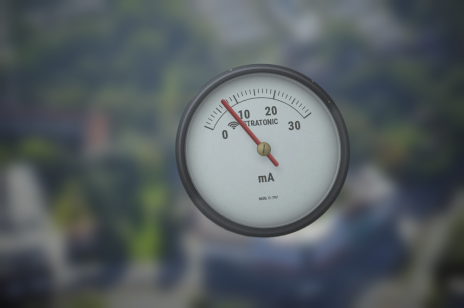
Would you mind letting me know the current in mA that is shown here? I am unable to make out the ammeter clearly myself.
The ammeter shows 7 mA
